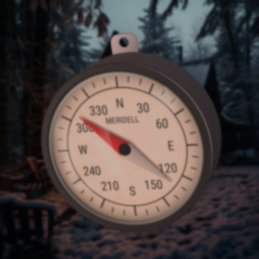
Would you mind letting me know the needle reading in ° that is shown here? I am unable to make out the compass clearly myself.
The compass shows 310 °
